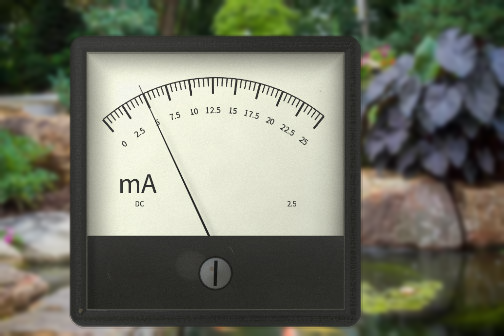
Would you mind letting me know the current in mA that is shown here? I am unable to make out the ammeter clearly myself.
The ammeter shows 5 mA
